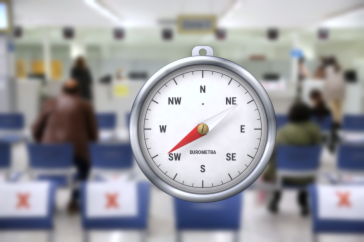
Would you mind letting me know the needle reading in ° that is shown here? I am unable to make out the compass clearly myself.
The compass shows 235 °
